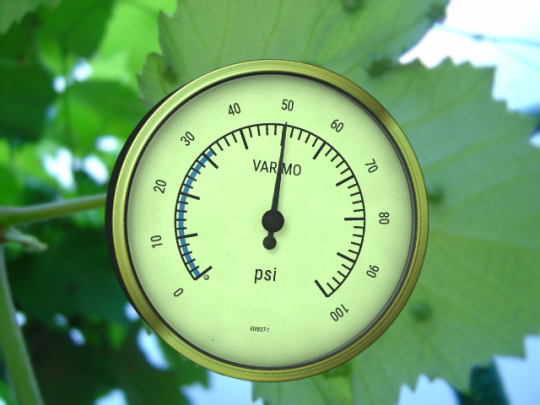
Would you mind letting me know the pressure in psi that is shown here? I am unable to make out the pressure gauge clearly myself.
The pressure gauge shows 50 psi
